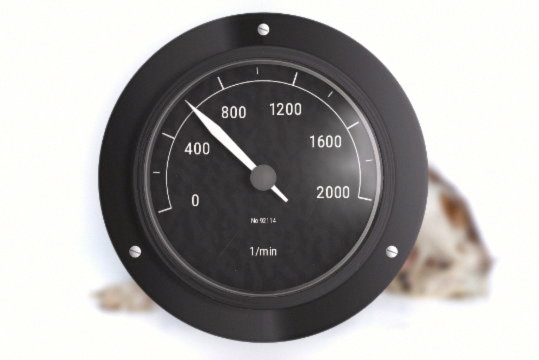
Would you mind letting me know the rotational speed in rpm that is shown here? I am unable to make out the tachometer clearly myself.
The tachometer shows 600 rpm
